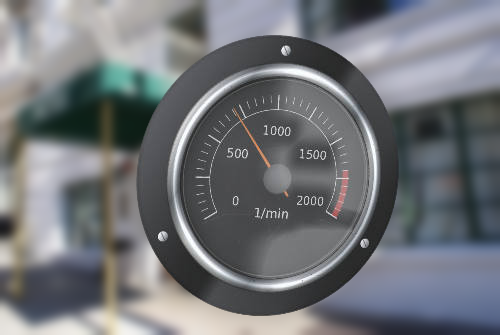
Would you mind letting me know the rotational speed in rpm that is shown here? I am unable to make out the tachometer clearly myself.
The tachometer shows 700 rpm
